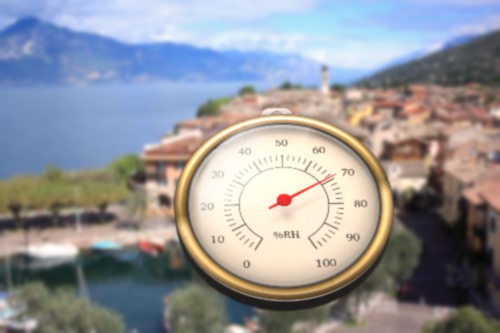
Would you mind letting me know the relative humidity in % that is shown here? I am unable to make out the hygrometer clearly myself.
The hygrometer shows 70 %
